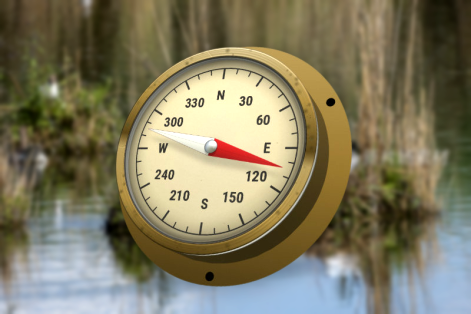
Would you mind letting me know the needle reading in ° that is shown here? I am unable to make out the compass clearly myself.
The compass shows 105 °
